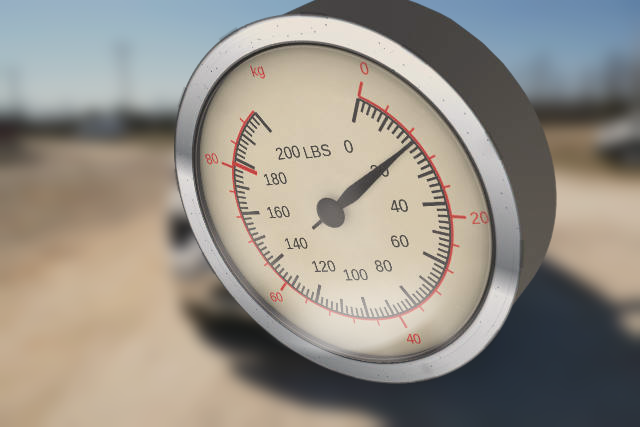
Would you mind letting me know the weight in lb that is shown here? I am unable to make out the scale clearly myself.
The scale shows 20 lb
